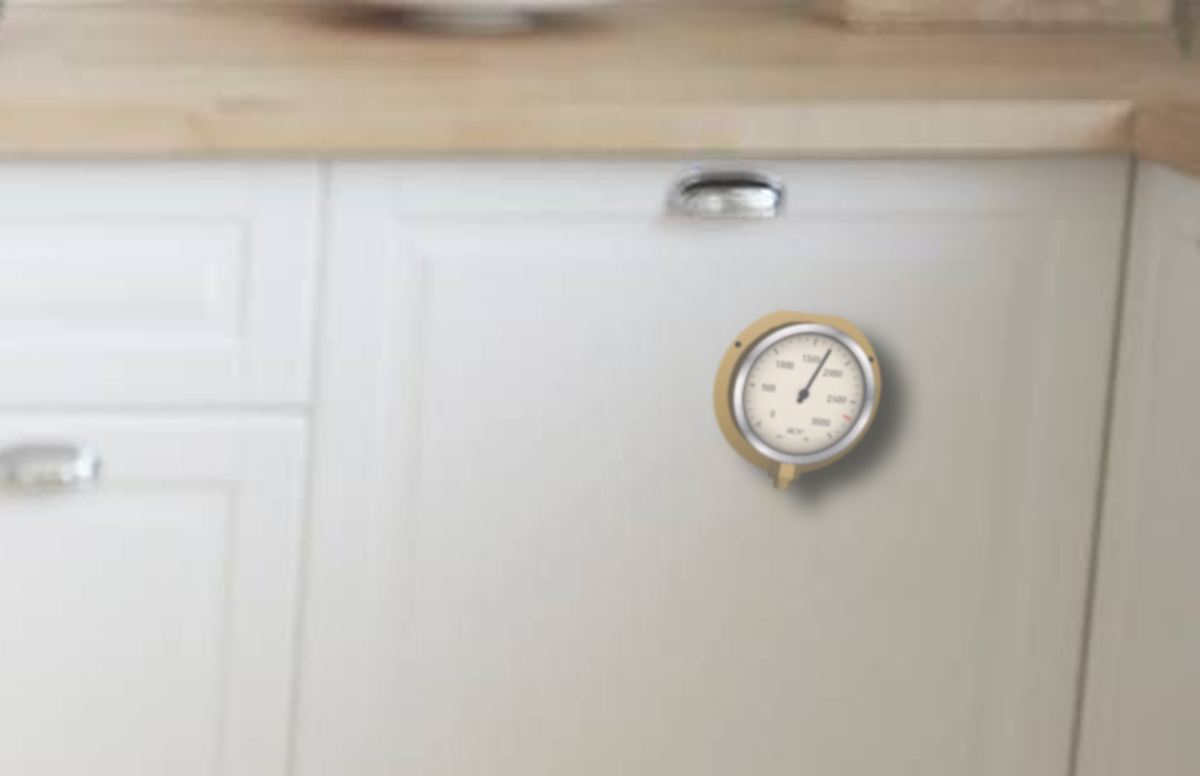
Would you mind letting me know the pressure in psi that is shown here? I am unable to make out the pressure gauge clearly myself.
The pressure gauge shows 1700 psi
